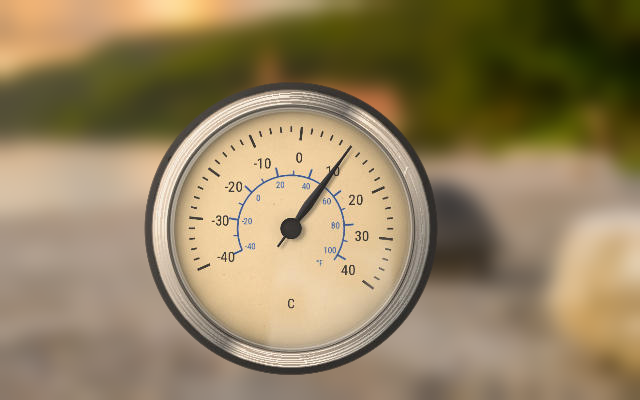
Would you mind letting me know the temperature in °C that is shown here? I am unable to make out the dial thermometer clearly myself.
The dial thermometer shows 10 °C
